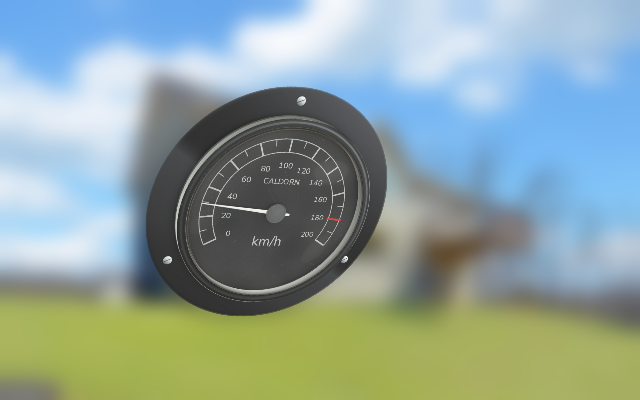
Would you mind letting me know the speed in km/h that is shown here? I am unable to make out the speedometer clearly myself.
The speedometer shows 30 km/h
